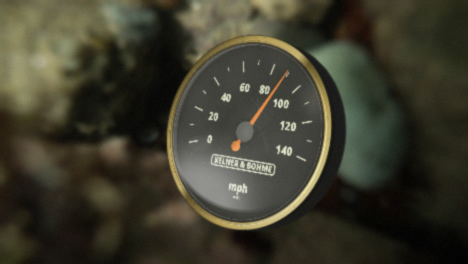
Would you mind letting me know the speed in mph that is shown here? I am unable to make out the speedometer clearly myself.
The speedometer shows 90 mph
